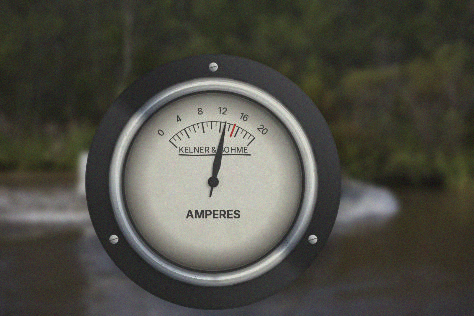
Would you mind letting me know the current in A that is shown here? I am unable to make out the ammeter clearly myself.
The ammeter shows 13 A
